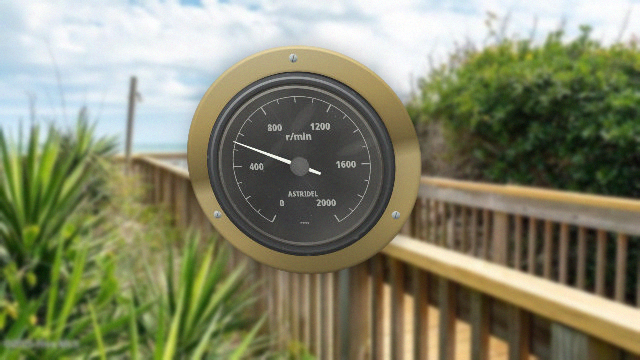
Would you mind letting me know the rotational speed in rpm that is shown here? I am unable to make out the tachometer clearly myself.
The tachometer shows 550 rpm
